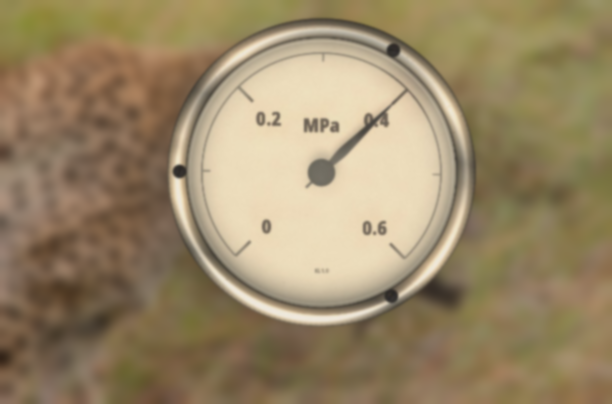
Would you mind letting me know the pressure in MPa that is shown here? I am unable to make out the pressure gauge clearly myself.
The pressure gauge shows 0.4 MPa
